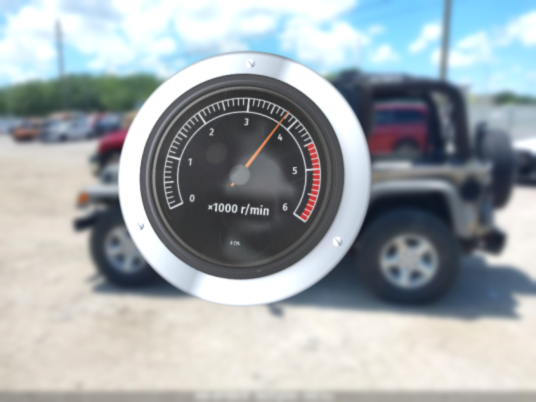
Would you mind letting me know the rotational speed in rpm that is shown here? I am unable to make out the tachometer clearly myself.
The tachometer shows 3800 rpm
